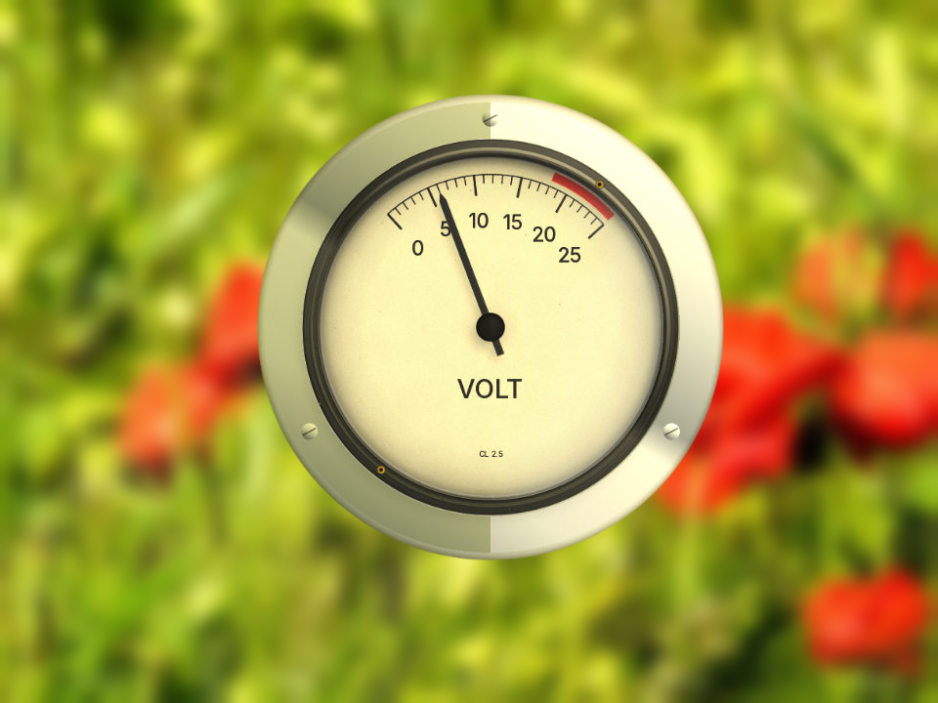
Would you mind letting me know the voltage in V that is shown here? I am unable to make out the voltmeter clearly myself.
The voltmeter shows 6 V
